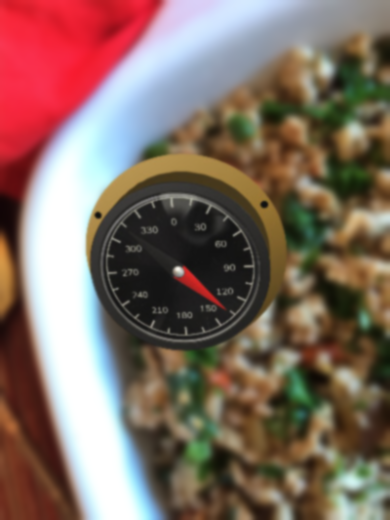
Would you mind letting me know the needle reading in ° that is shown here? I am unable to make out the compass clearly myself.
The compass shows 135 °
